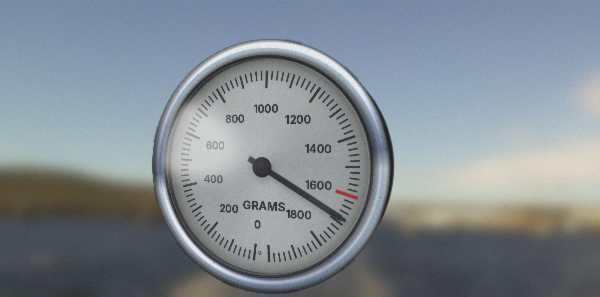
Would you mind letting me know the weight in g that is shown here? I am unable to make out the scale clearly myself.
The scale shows 1680 g
